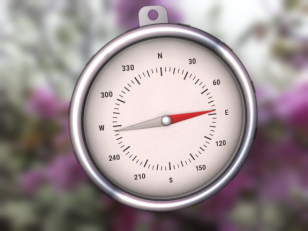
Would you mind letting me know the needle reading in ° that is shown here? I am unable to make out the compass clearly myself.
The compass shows 85 °
